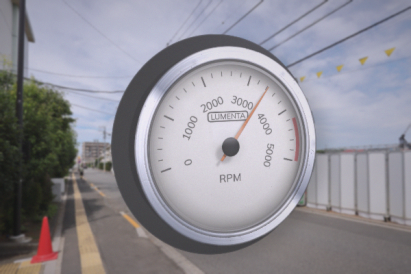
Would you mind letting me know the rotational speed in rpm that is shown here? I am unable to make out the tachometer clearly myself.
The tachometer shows 3400 rpm
